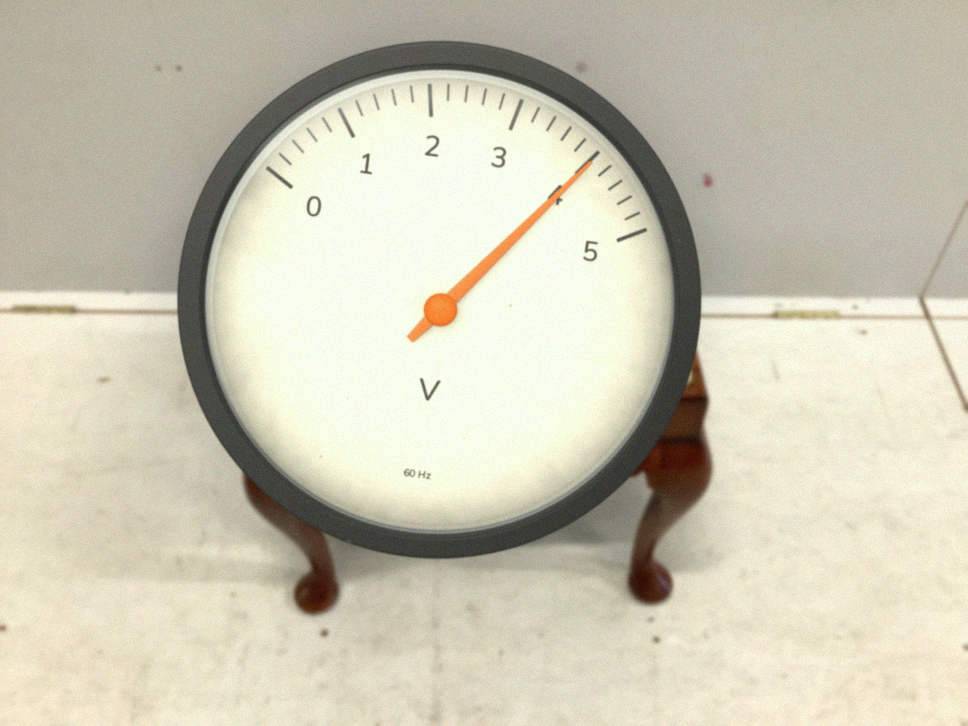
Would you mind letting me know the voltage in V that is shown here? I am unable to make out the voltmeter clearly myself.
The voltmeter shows 4 V
